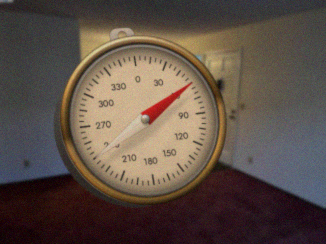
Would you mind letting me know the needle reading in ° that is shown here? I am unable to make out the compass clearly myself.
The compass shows 60 °
